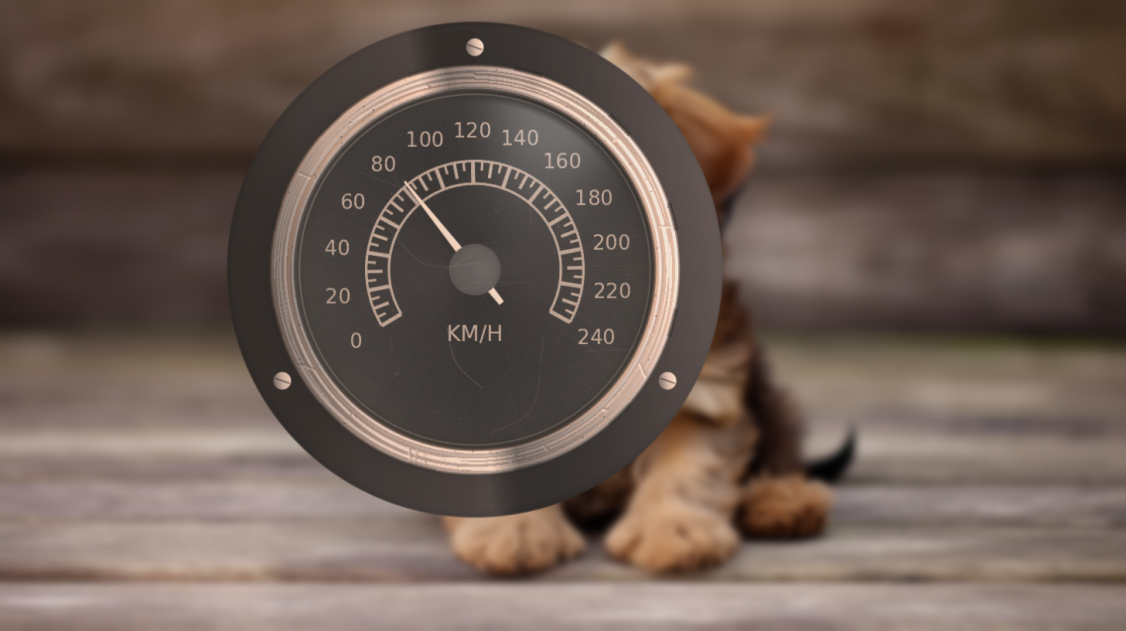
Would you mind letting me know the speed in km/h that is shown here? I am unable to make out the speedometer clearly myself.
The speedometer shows 82.5 km/h
